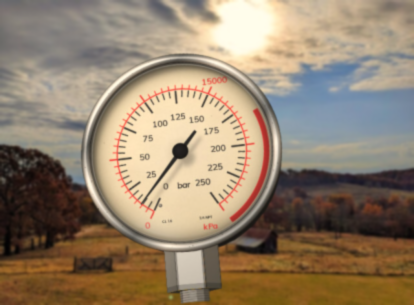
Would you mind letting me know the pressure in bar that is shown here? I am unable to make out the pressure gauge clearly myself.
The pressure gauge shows 10 bar
